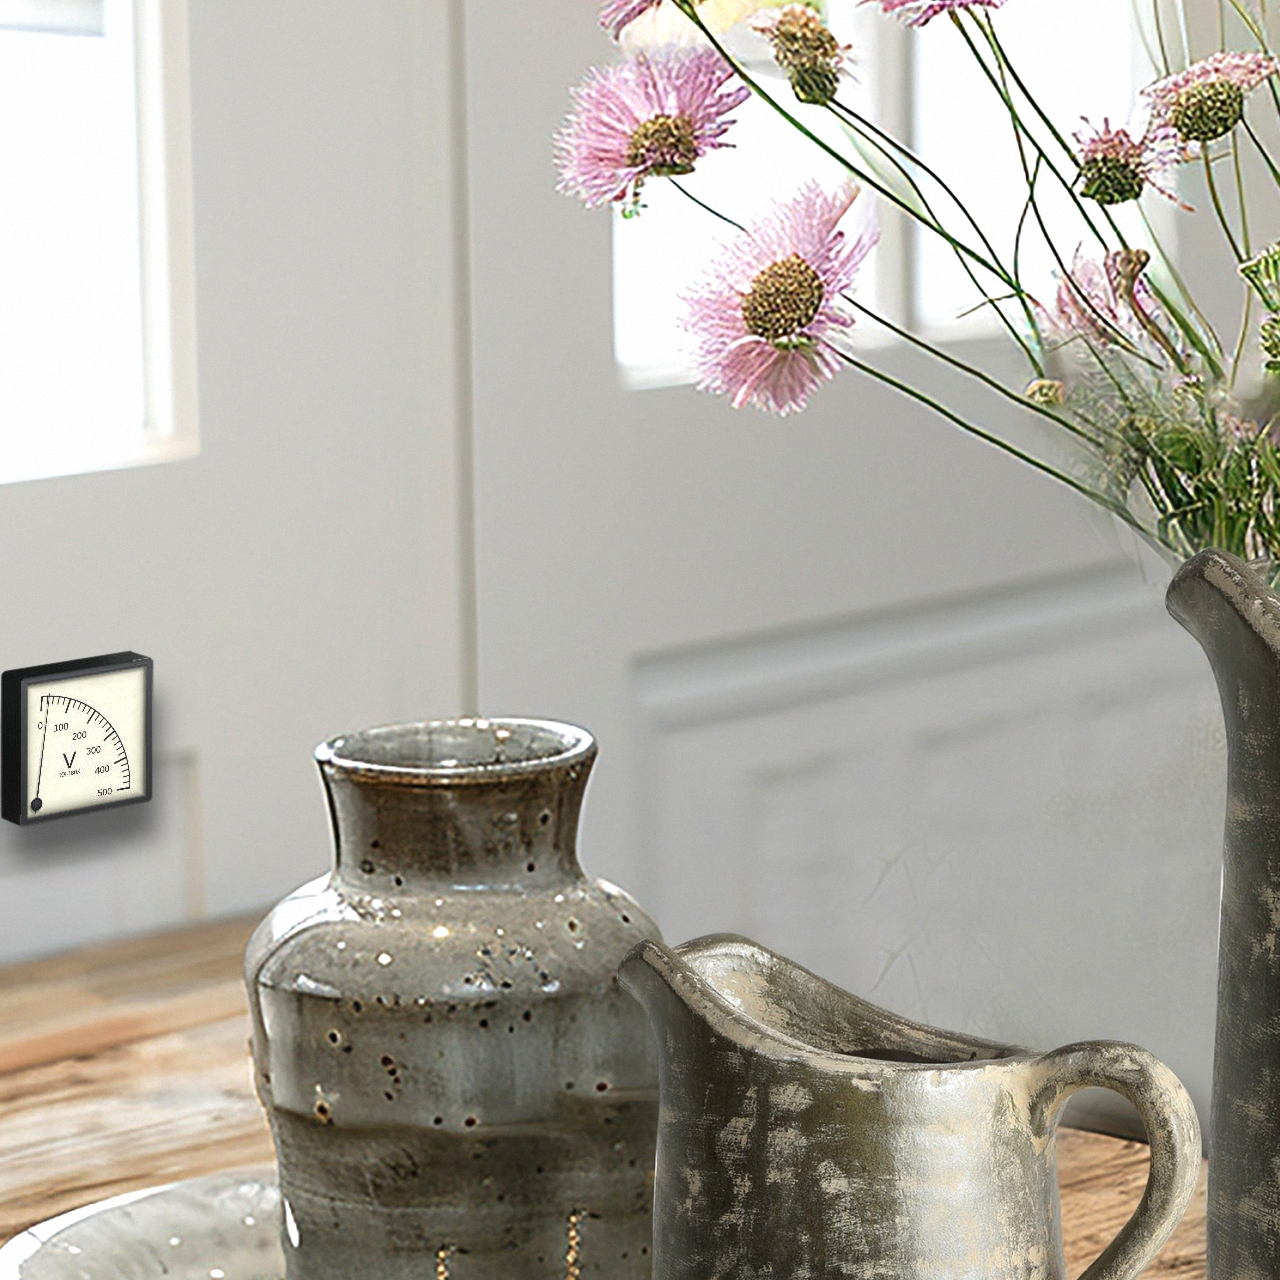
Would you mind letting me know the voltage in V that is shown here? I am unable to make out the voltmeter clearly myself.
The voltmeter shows 20 V
